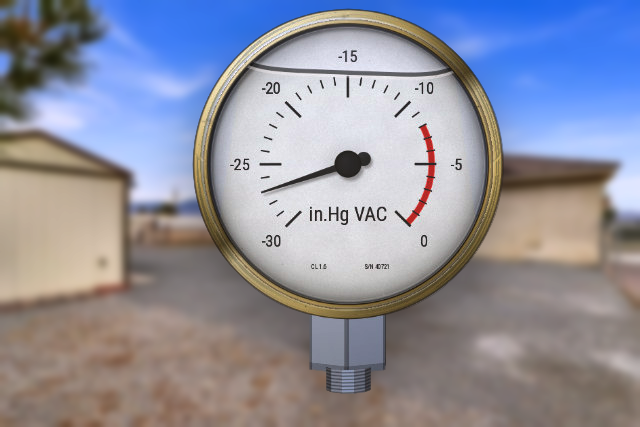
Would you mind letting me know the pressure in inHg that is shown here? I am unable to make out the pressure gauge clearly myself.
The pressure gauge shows -27 inHg
